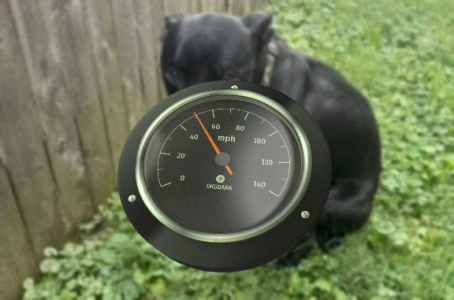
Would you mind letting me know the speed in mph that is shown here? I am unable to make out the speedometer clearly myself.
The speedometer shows 50 mph
